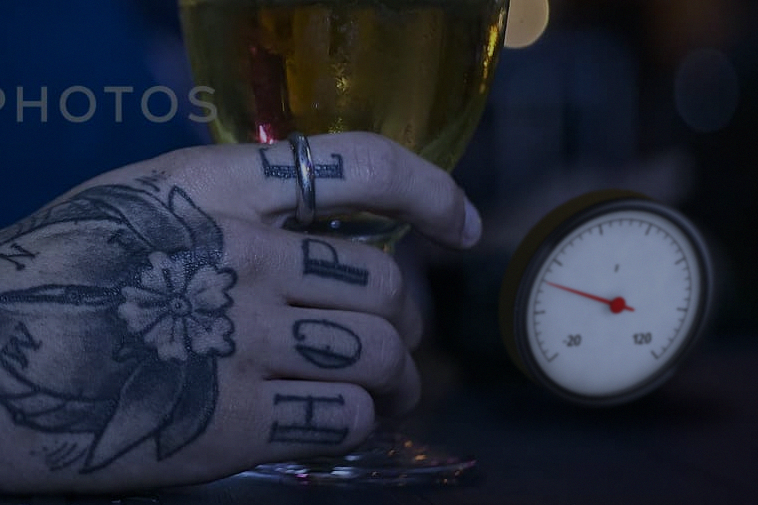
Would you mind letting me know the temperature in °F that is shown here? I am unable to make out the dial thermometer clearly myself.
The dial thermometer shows 12 °F
